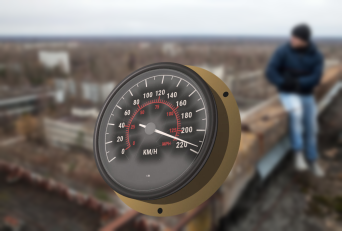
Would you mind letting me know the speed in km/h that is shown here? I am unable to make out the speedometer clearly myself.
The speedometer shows 215 km/h
